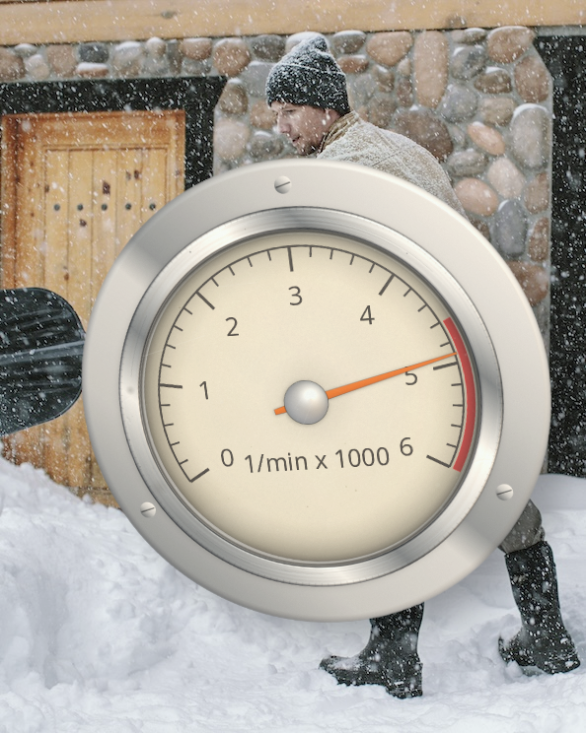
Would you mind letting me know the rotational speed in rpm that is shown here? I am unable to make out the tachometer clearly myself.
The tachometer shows 4900 rpm
